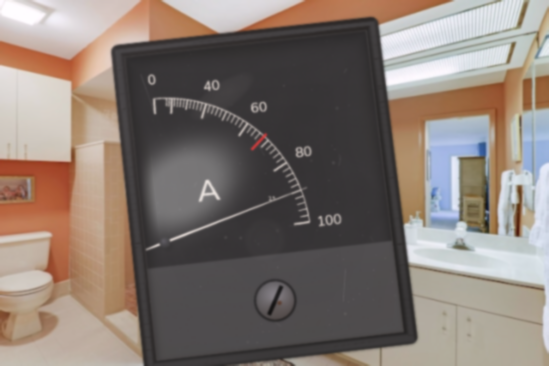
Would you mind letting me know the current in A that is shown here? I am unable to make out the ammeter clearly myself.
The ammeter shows 90 A
